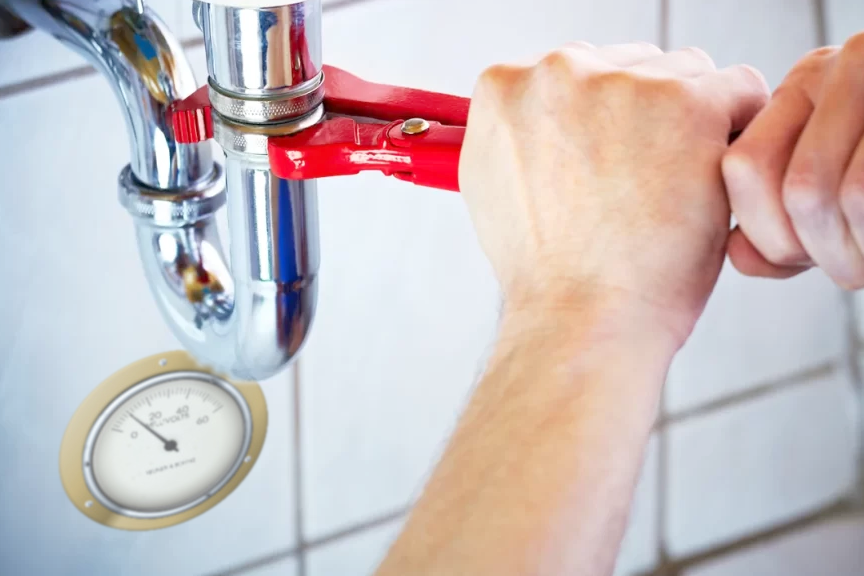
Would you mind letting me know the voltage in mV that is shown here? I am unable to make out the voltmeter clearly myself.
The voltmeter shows 10 mV
